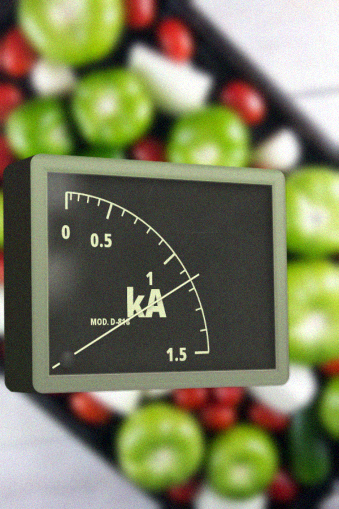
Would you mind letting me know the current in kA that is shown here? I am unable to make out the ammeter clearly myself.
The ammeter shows 1.15 kA
